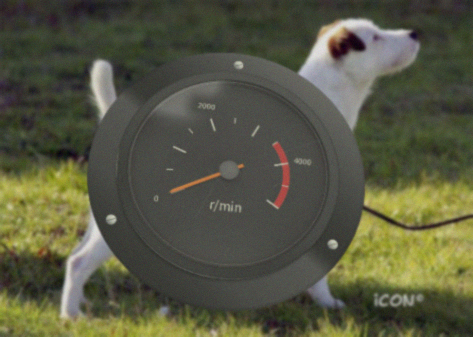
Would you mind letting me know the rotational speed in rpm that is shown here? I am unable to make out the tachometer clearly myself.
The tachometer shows 0 rpm
